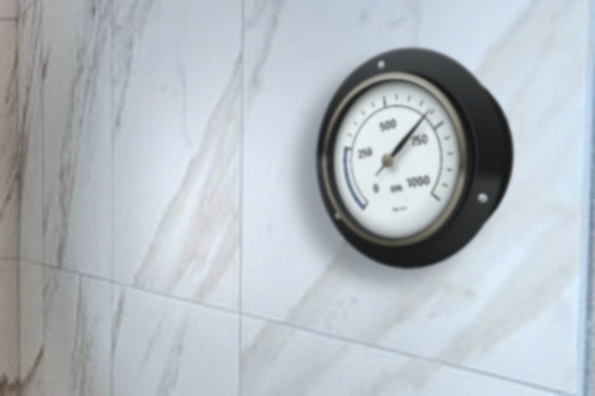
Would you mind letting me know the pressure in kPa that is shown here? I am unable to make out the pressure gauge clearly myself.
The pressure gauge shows 700 kPa
